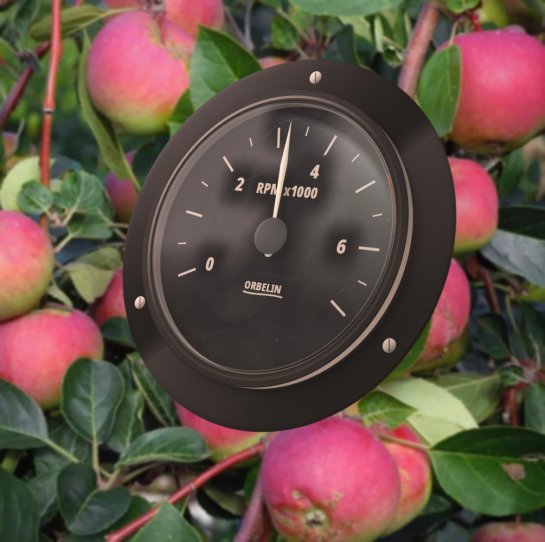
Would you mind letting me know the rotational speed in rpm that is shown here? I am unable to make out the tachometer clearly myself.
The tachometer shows 3250 rpm
